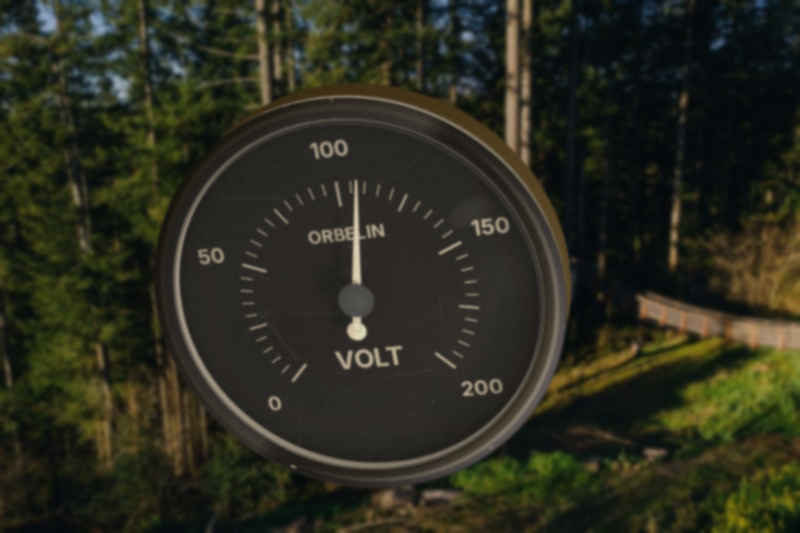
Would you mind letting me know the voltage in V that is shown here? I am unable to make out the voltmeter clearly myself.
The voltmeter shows 107.5 V
